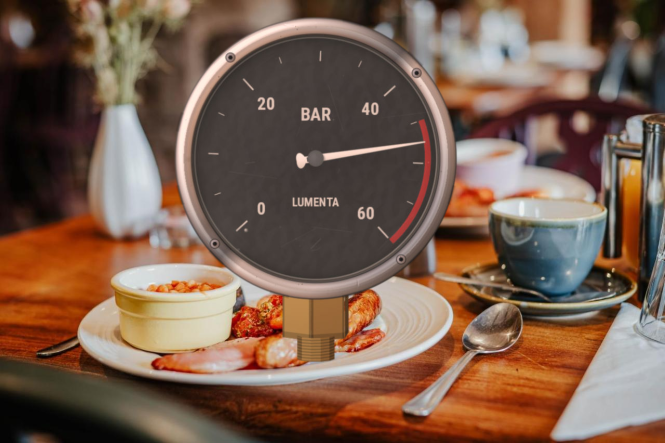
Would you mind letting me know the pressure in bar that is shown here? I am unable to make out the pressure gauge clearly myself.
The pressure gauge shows 47.5 bar
